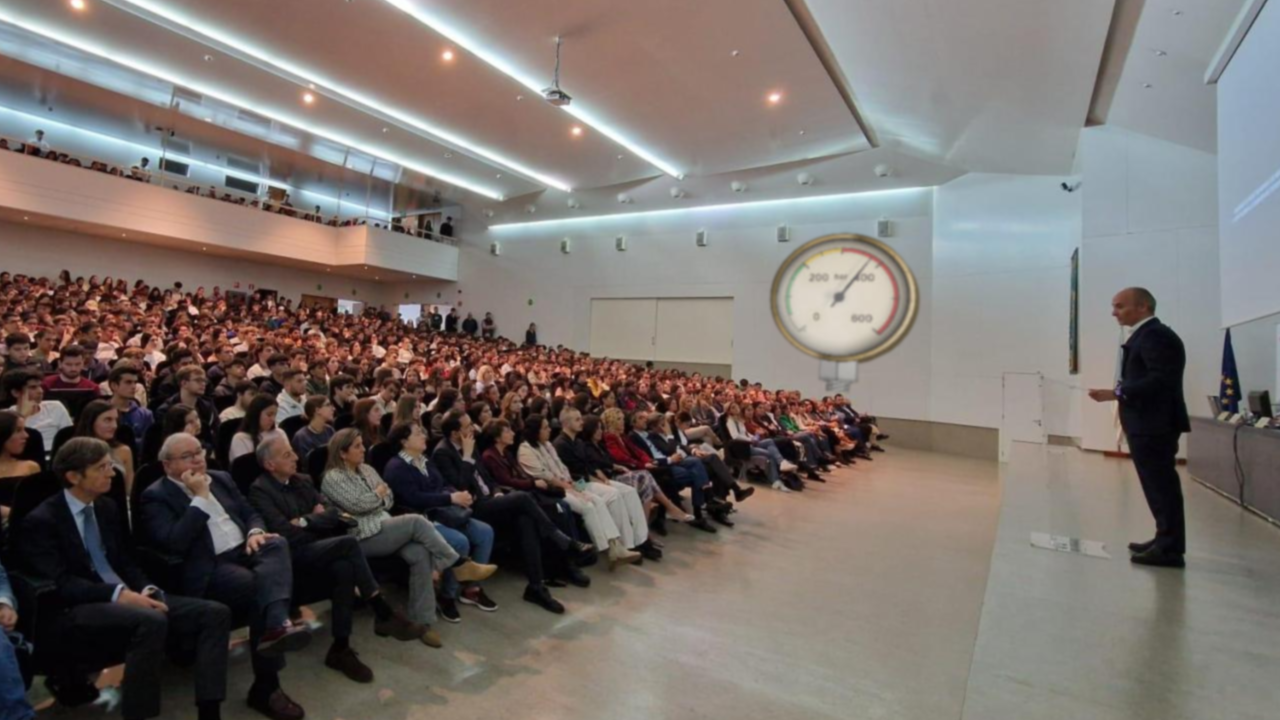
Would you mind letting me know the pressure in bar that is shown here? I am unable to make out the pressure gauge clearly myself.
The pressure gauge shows 375 bar
